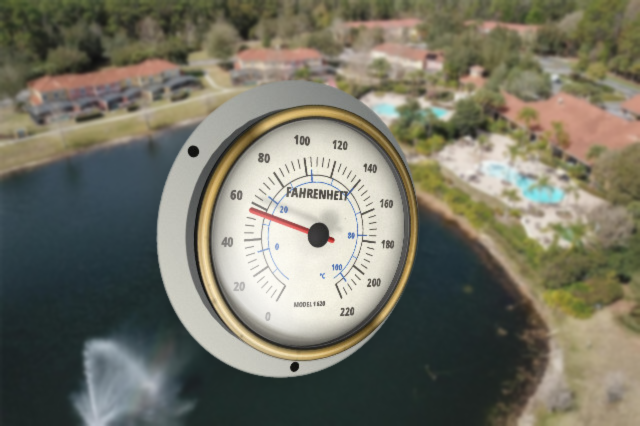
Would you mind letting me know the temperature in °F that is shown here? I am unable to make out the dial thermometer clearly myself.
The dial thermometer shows 56 °F
